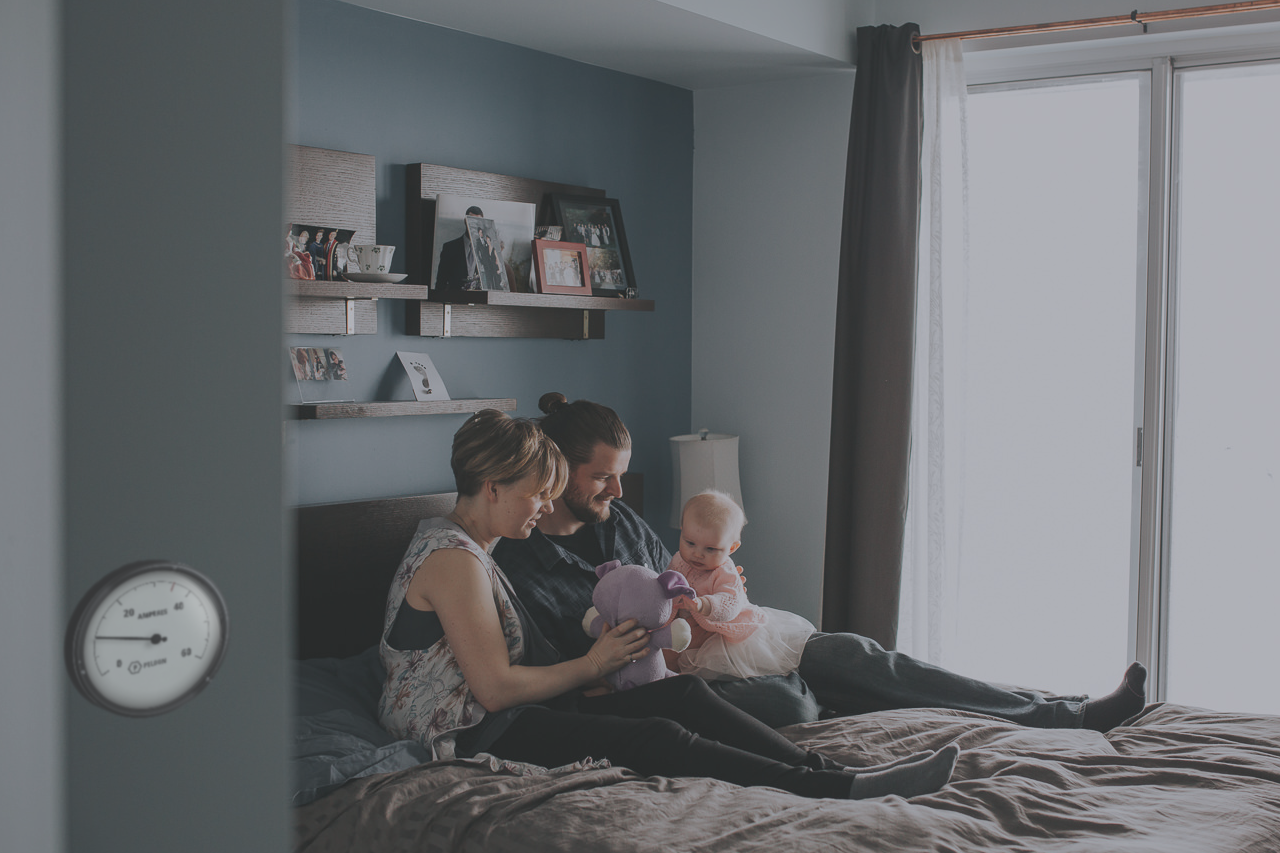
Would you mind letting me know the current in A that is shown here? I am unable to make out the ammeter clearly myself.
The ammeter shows 10 A
